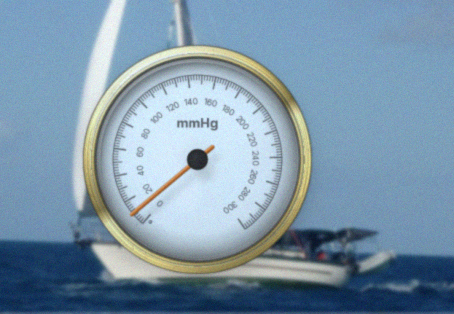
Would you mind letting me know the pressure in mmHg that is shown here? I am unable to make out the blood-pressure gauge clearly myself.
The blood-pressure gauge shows 10 mmHg
